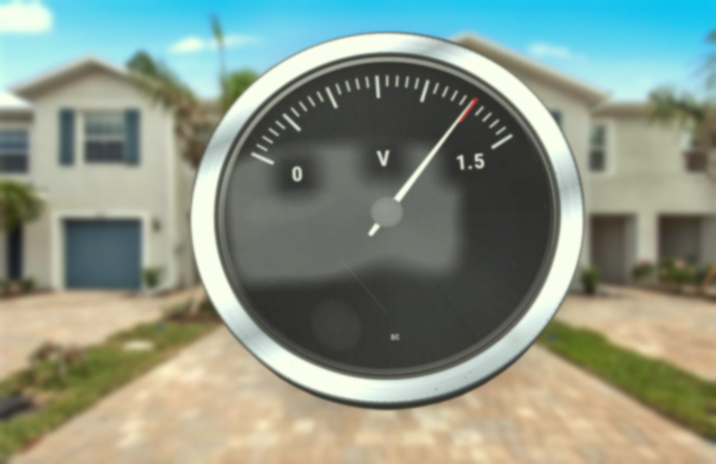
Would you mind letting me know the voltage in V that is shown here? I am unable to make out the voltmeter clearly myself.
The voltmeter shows 1.25 V
